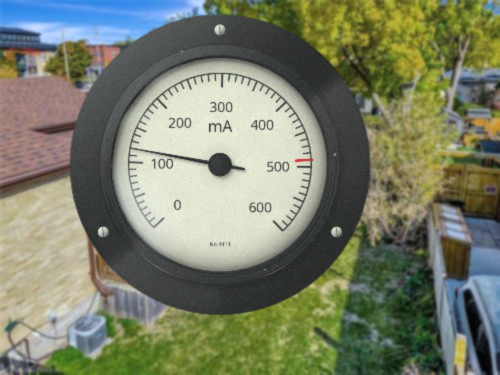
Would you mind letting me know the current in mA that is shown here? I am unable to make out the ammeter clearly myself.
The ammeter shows 120 mA
